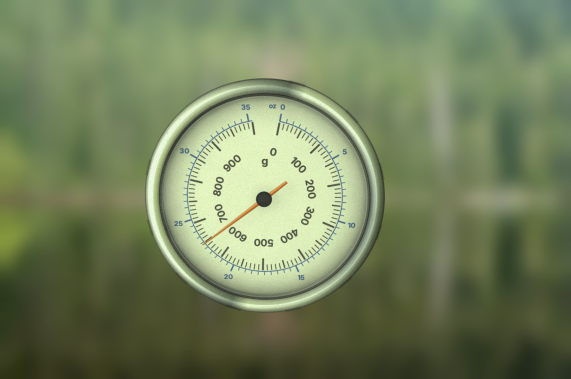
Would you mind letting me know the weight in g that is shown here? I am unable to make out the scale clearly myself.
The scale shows 650 g
